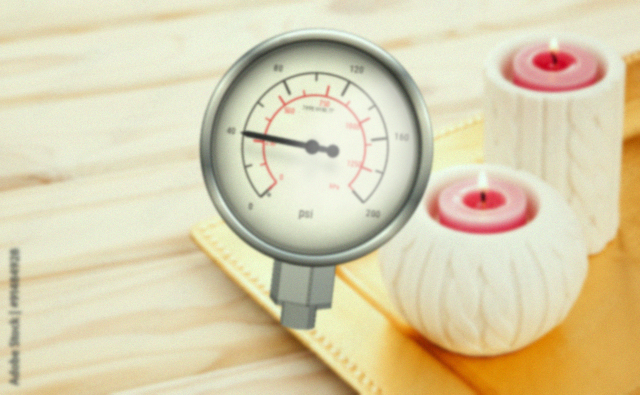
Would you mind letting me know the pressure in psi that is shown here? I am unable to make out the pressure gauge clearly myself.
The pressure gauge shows 40 psi
